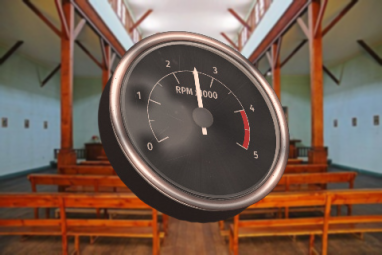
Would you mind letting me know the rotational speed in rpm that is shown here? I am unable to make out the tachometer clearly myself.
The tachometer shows 2500 rpm
